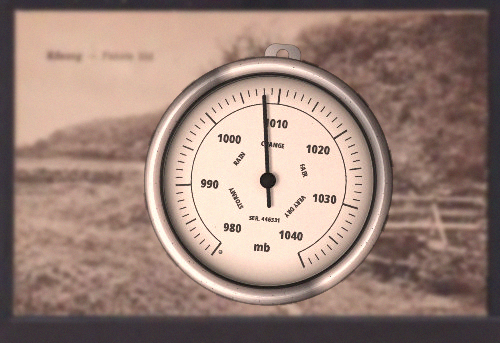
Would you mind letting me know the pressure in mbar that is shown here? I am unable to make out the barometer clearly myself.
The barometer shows 1008 mbar
